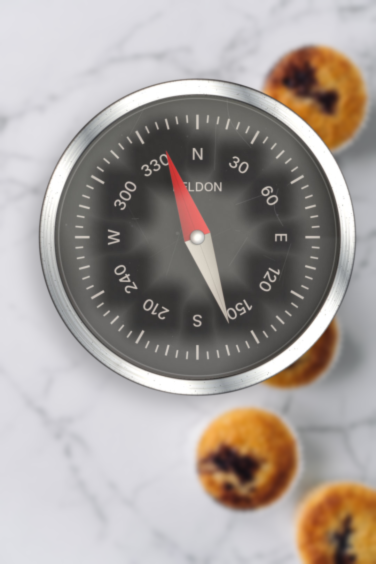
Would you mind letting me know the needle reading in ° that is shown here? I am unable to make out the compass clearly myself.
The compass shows 340 °
